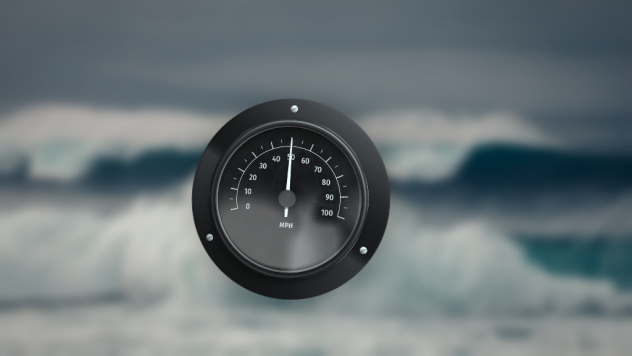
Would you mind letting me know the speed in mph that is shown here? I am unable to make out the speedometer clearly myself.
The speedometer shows 50 mph
